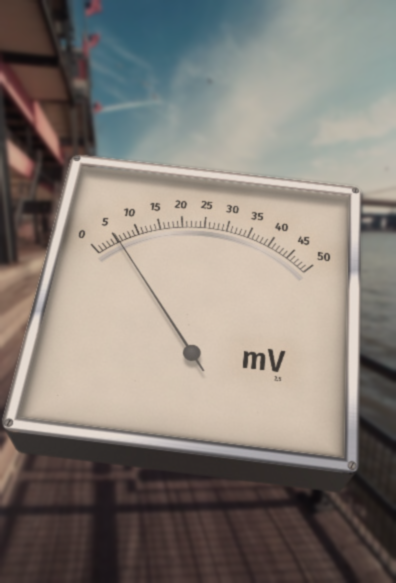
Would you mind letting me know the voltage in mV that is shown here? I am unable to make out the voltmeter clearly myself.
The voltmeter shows 5 mV
